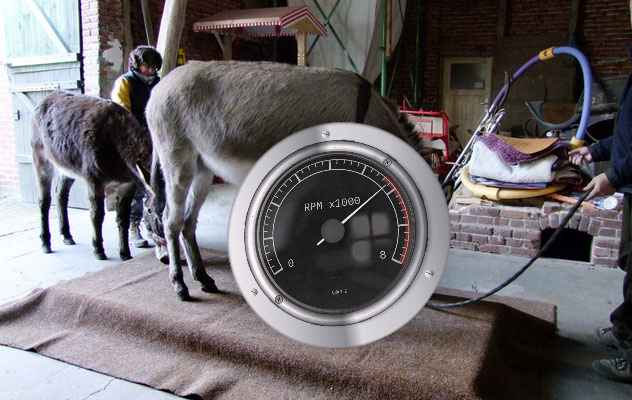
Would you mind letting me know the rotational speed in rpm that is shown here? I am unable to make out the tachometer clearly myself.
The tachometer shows 5800 rpm
